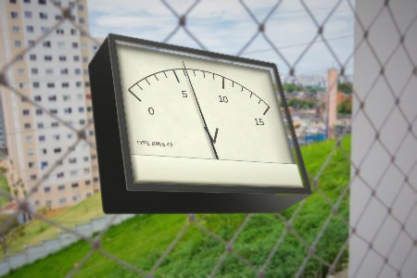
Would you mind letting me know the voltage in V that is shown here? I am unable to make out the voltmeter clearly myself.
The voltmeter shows 6 V
